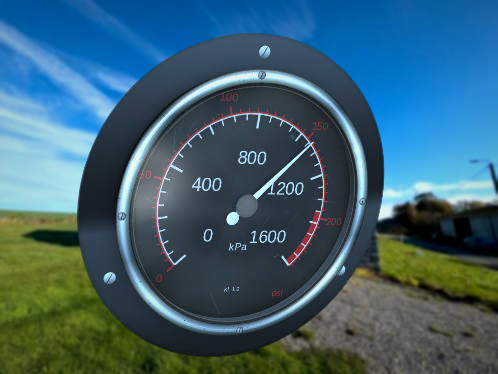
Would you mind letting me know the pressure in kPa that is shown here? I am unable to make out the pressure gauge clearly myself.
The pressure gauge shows 1050 kPa
